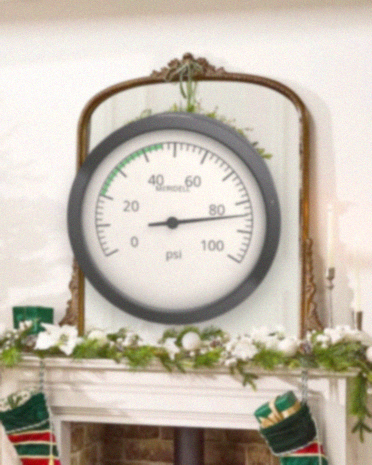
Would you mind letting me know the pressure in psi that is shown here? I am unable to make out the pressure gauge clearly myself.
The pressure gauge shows 84 psi
